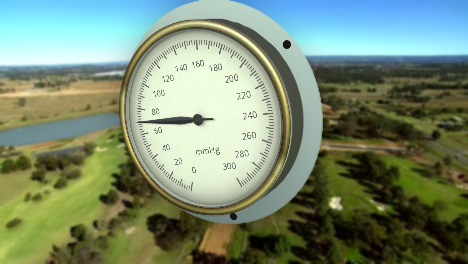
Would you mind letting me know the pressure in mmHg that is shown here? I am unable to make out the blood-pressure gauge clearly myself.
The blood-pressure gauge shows 70 mmHg
